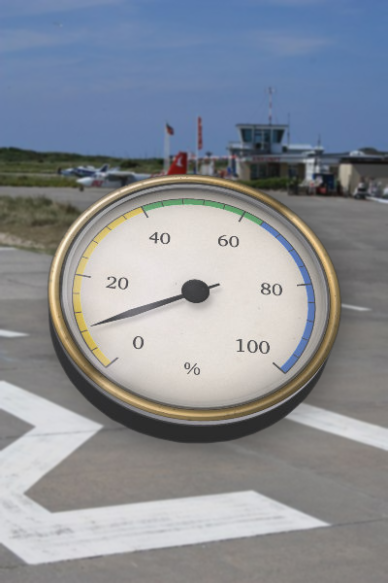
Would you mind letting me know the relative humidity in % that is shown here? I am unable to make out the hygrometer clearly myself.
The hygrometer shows 8 %
